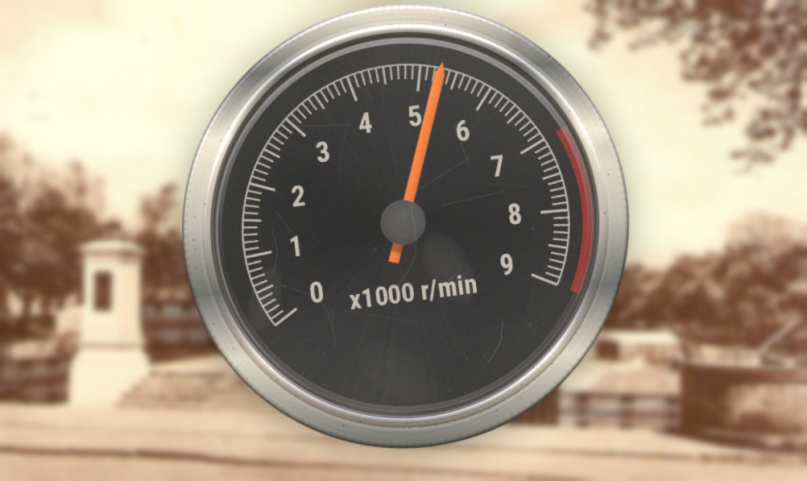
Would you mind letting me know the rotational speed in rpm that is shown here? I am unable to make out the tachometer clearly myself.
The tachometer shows 5300 rpm
